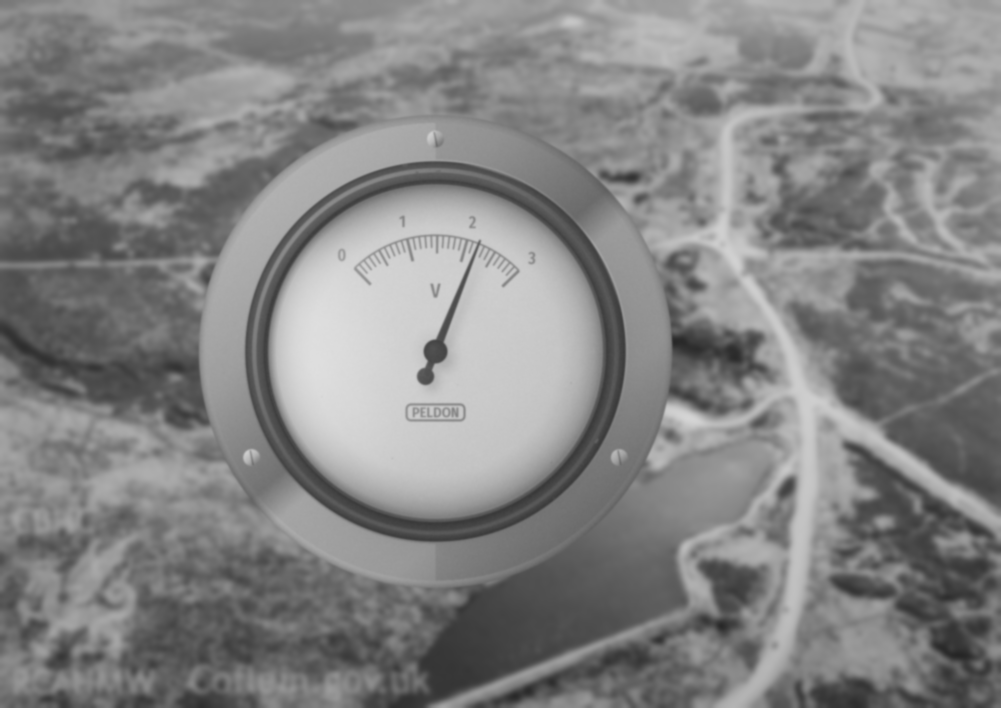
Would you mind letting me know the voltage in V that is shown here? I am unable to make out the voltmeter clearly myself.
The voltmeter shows 2.2 V
